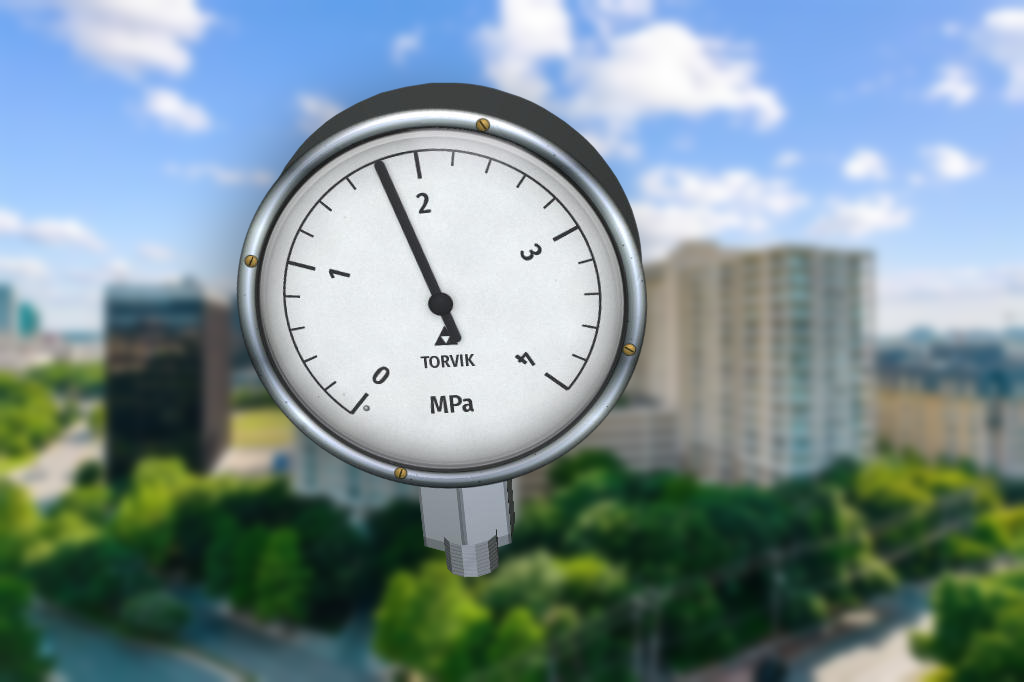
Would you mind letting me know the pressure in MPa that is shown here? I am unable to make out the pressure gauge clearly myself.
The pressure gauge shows 1.8 MPa
